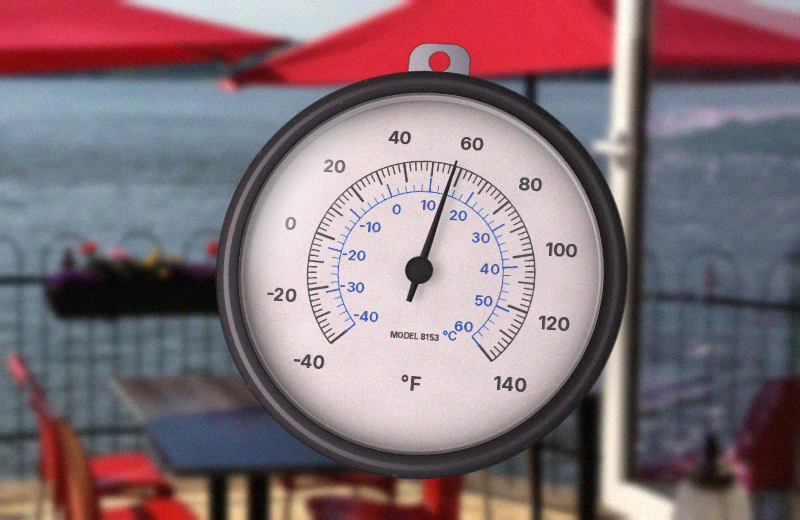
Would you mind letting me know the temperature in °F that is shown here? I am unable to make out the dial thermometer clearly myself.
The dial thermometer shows 58 °F
